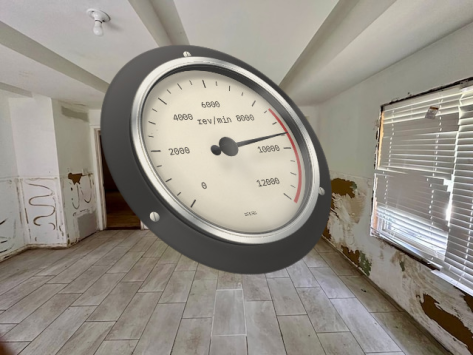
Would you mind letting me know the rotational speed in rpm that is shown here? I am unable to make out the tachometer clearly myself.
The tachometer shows 9500 rpm
